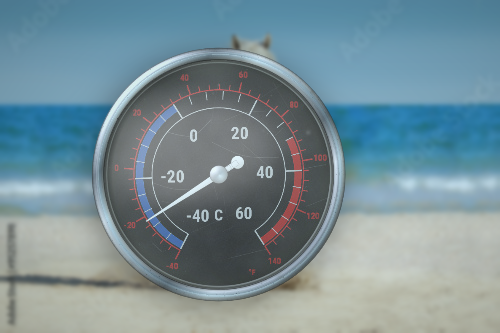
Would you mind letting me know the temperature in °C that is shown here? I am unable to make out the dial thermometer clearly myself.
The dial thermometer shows -30 °C
